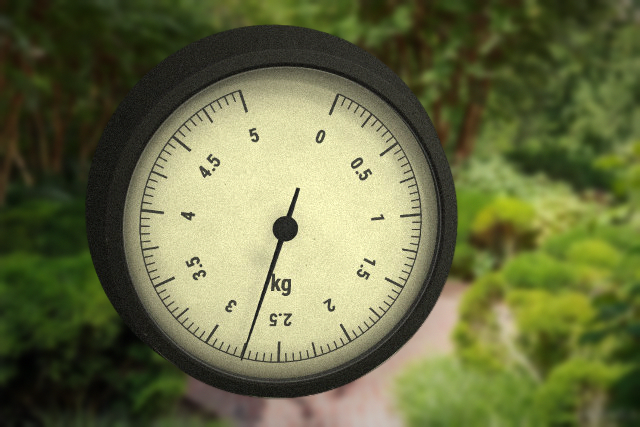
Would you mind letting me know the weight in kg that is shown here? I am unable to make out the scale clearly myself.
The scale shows 2.75 kg
